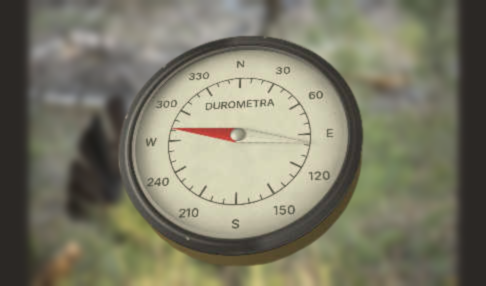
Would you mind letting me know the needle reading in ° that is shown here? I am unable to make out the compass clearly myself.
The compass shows 280 °
